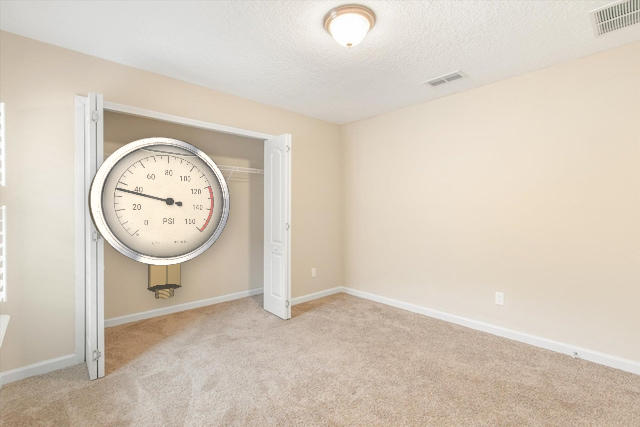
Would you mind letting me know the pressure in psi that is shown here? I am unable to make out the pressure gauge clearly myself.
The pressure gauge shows 35 psi
